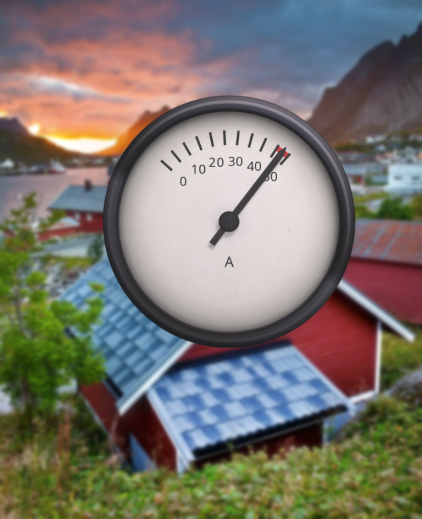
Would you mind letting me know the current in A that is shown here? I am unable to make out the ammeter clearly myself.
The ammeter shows 47.5 A
